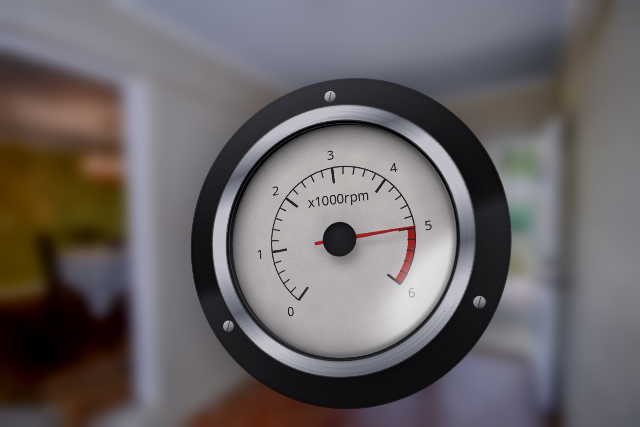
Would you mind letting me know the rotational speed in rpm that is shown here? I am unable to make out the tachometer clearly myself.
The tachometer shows 5000 rpm
